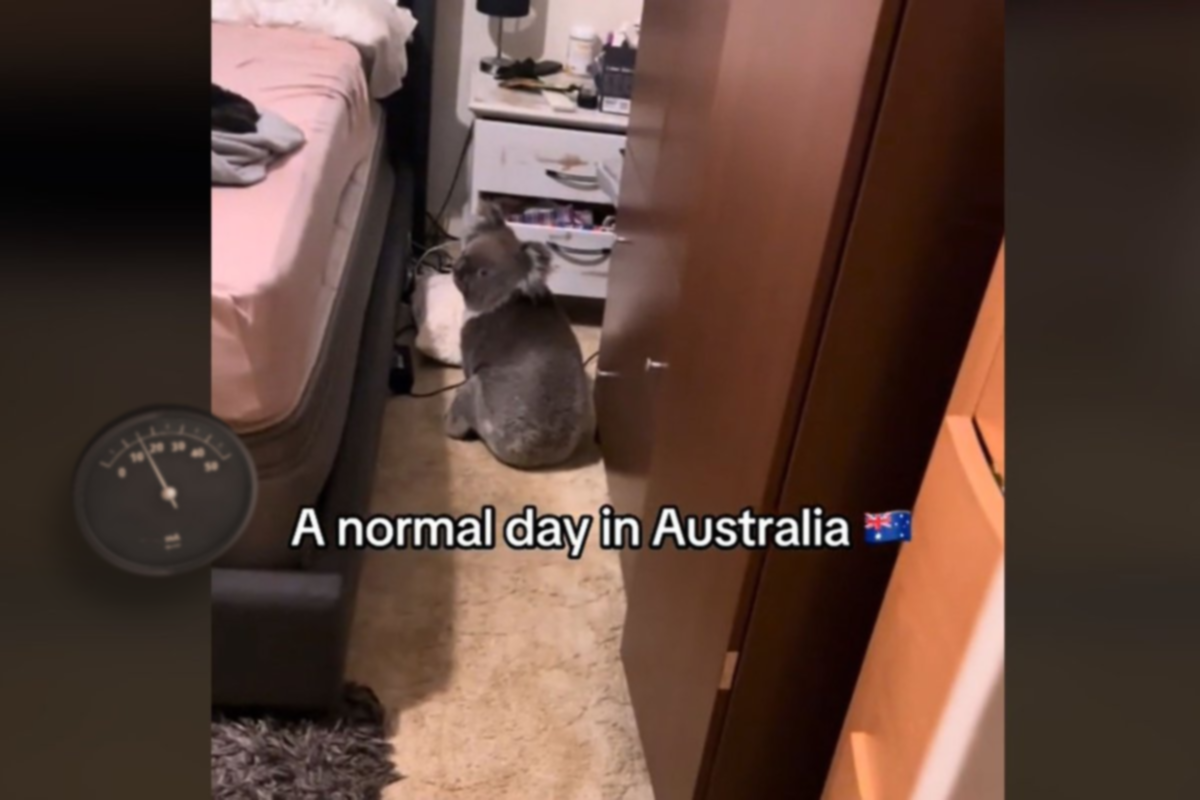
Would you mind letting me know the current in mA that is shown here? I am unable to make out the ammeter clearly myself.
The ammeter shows 15 mA
